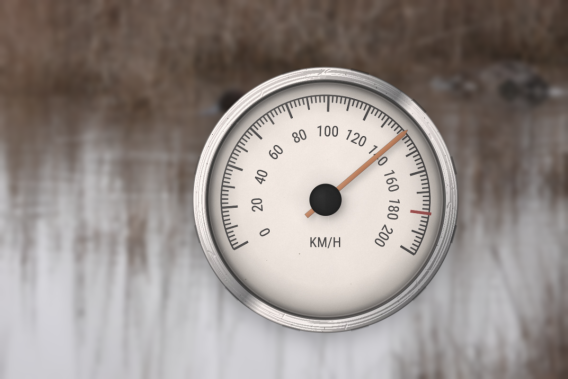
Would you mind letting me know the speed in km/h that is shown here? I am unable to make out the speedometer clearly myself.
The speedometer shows 140 km/h
